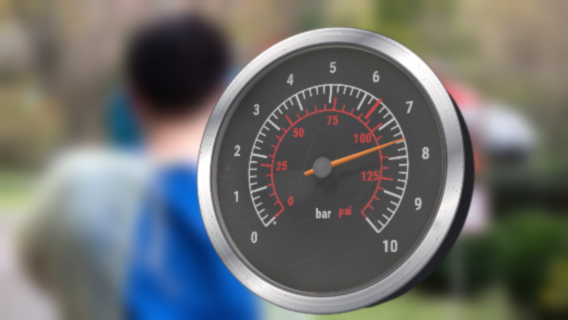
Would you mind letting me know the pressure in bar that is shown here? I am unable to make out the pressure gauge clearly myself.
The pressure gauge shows 7.6 bar
